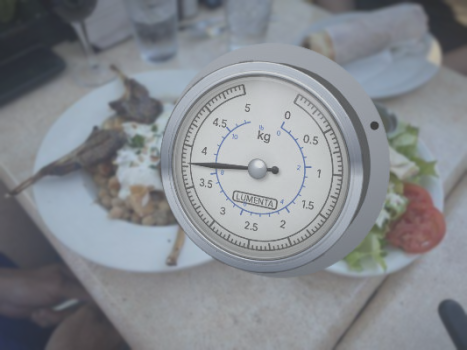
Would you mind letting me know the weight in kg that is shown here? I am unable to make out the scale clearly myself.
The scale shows 3.8 kg
